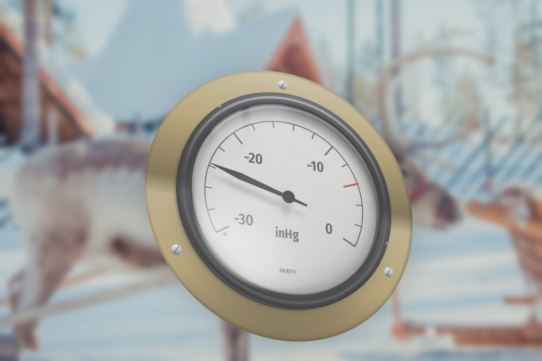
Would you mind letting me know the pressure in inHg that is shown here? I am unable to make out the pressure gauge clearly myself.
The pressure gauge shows -24 inHg
